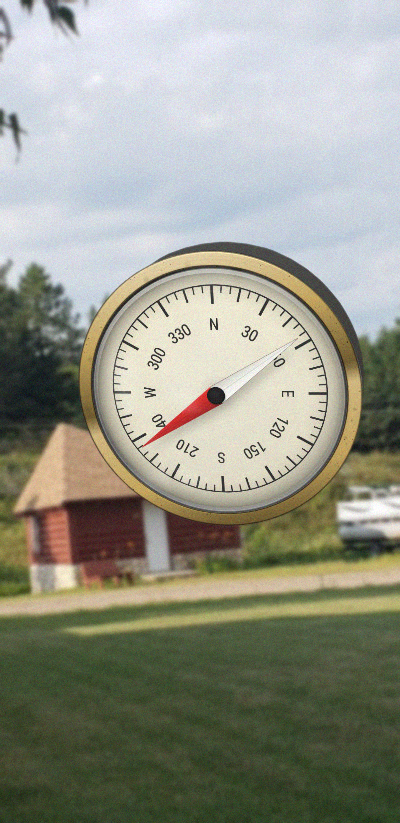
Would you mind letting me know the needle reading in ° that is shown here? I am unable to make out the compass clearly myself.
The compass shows 235 °
